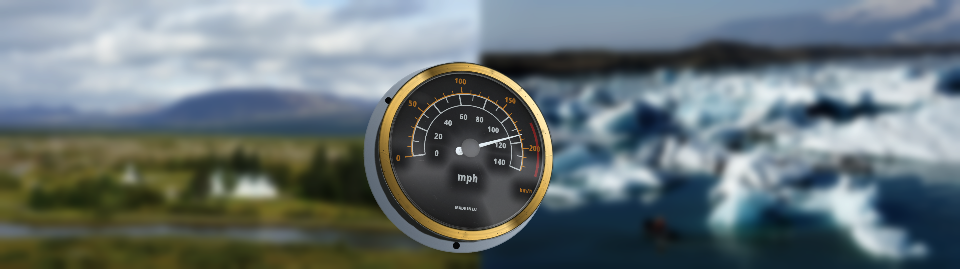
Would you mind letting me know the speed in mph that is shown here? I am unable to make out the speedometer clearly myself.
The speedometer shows 115 mph
